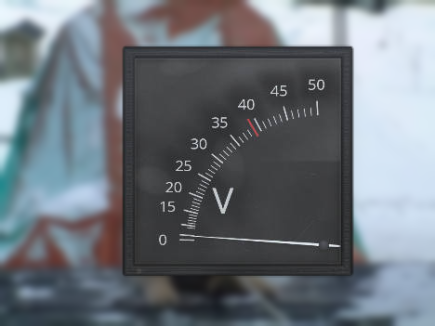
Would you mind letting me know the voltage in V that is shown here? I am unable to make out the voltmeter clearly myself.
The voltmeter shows 5 V
